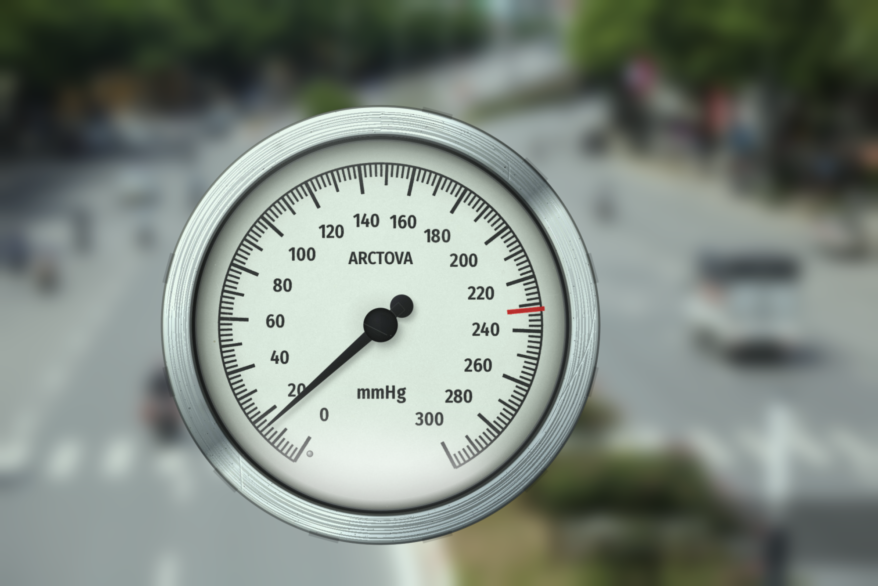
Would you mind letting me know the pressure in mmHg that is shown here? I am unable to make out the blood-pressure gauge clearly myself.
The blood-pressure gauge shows 16 mmHg
